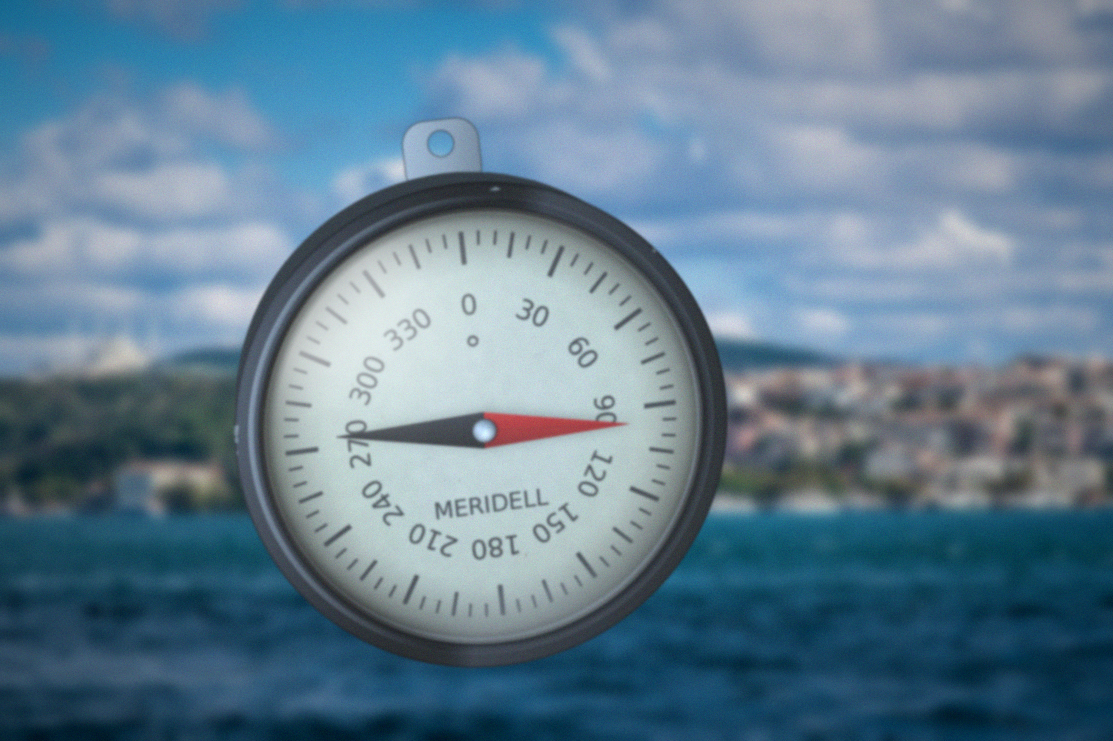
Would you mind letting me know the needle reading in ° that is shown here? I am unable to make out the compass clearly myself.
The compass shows 95 °
